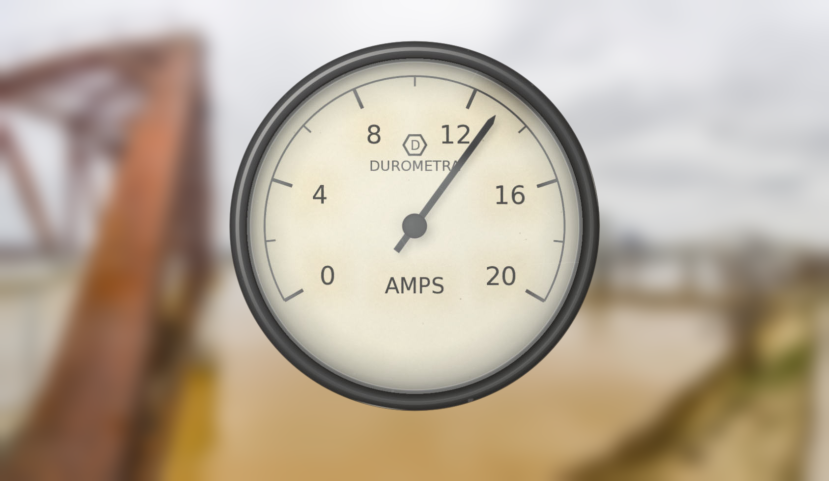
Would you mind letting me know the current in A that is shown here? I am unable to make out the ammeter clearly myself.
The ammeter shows 13 A
